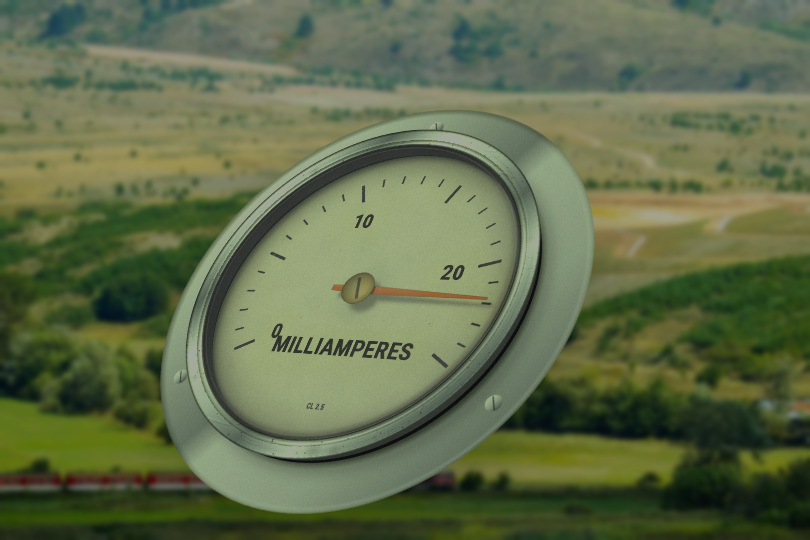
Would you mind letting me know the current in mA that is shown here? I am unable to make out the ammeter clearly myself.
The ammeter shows 22 mA
